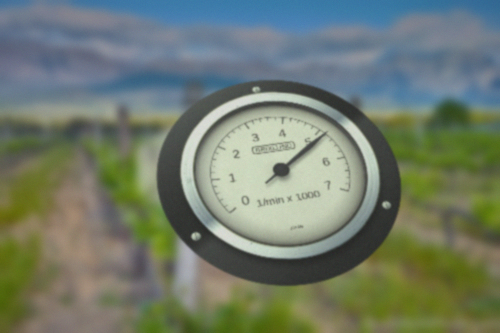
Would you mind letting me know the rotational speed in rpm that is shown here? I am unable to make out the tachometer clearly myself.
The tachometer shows 5200 rpm
